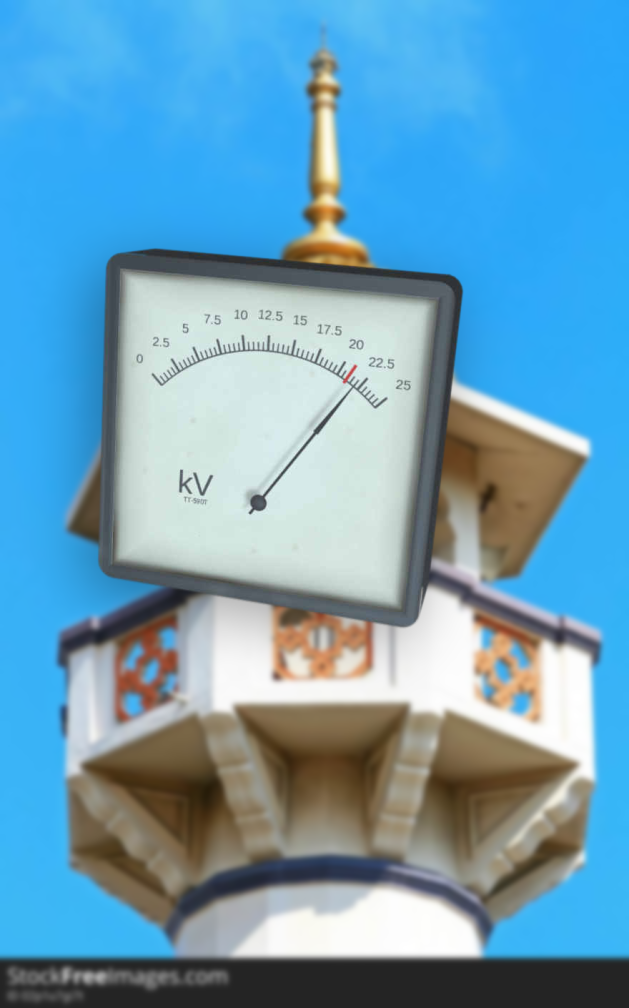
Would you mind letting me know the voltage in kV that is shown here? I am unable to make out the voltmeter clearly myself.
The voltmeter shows 22 kV
